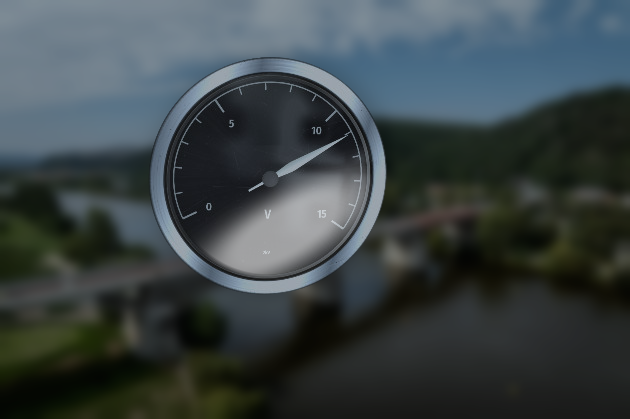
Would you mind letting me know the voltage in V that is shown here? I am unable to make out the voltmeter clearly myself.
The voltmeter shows 11 V
